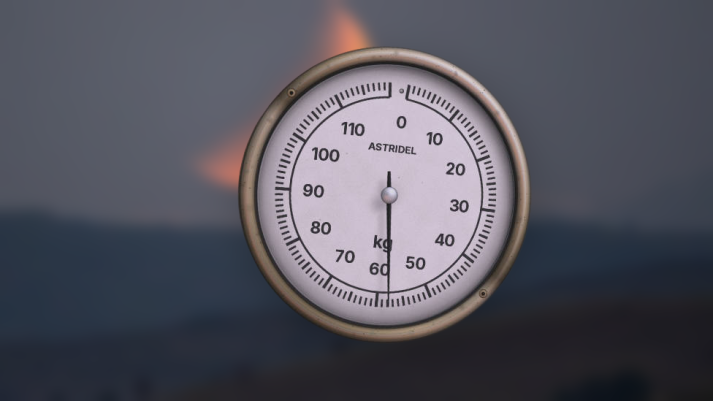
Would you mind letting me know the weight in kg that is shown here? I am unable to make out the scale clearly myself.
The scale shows 58 kg
